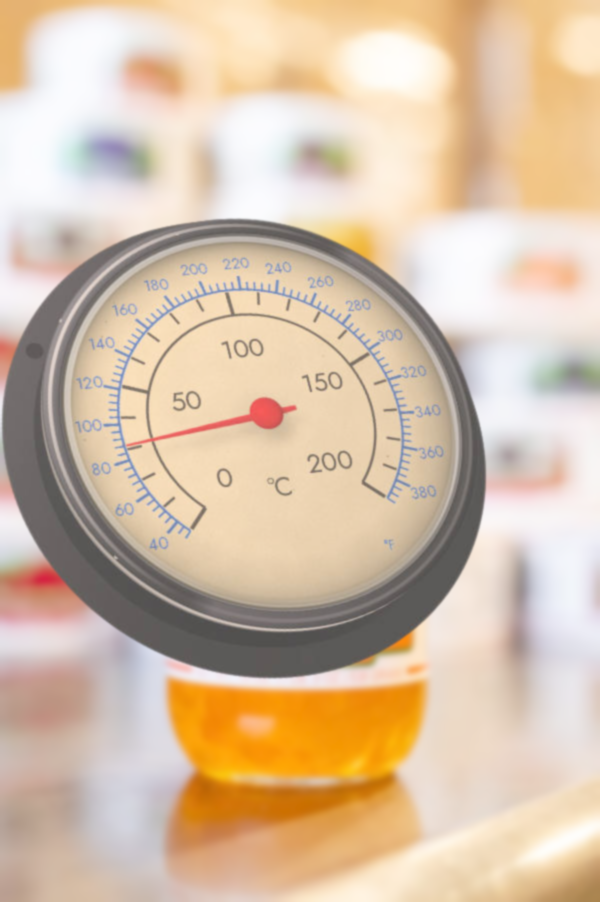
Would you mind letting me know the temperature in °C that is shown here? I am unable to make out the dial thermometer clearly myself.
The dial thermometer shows 30 °C
